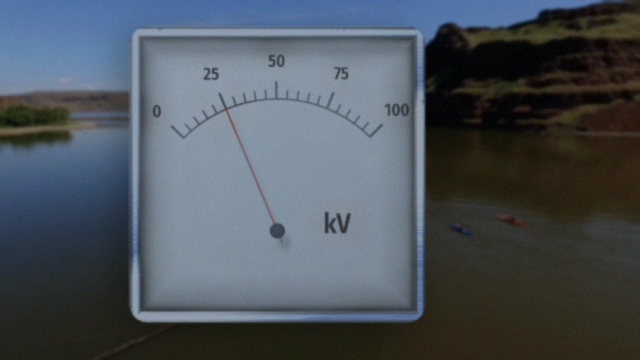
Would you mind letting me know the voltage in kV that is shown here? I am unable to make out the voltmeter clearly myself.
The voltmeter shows 25 kV
